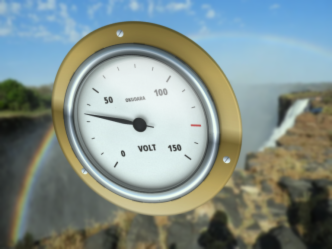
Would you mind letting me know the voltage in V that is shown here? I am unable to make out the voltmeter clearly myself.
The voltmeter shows 35 V
